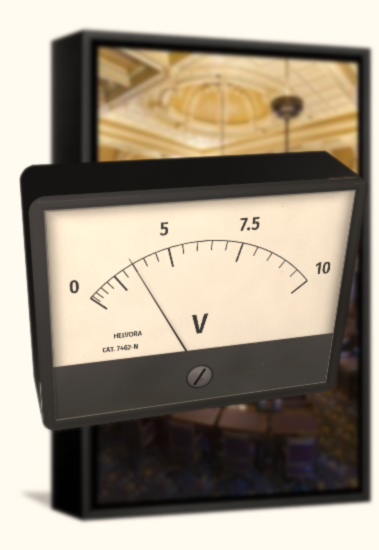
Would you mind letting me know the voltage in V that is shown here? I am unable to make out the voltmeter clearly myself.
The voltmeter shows 3.5 V
